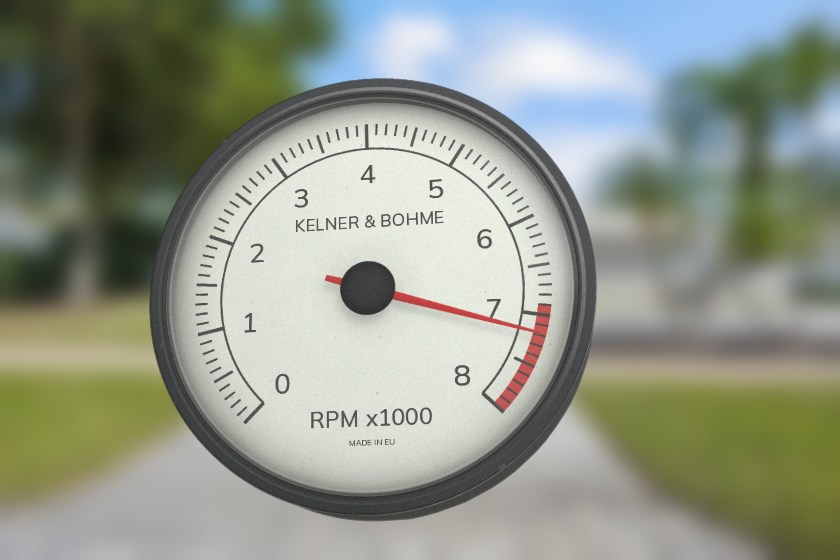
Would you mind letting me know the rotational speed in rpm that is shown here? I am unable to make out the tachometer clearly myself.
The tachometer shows 7200 rpm
